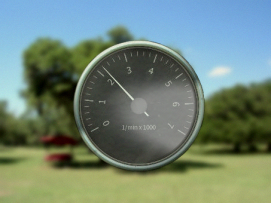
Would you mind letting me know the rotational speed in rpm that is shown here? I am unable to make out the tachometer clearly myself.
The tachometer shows 2200 rpm
